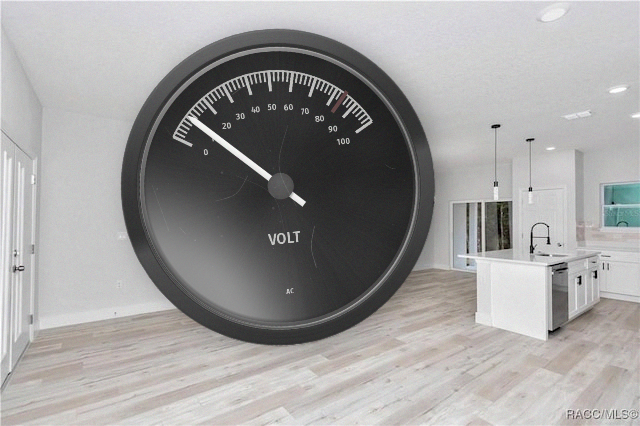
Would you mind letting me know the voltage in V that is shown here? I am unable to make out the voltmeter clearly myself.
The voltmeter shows 10 V
